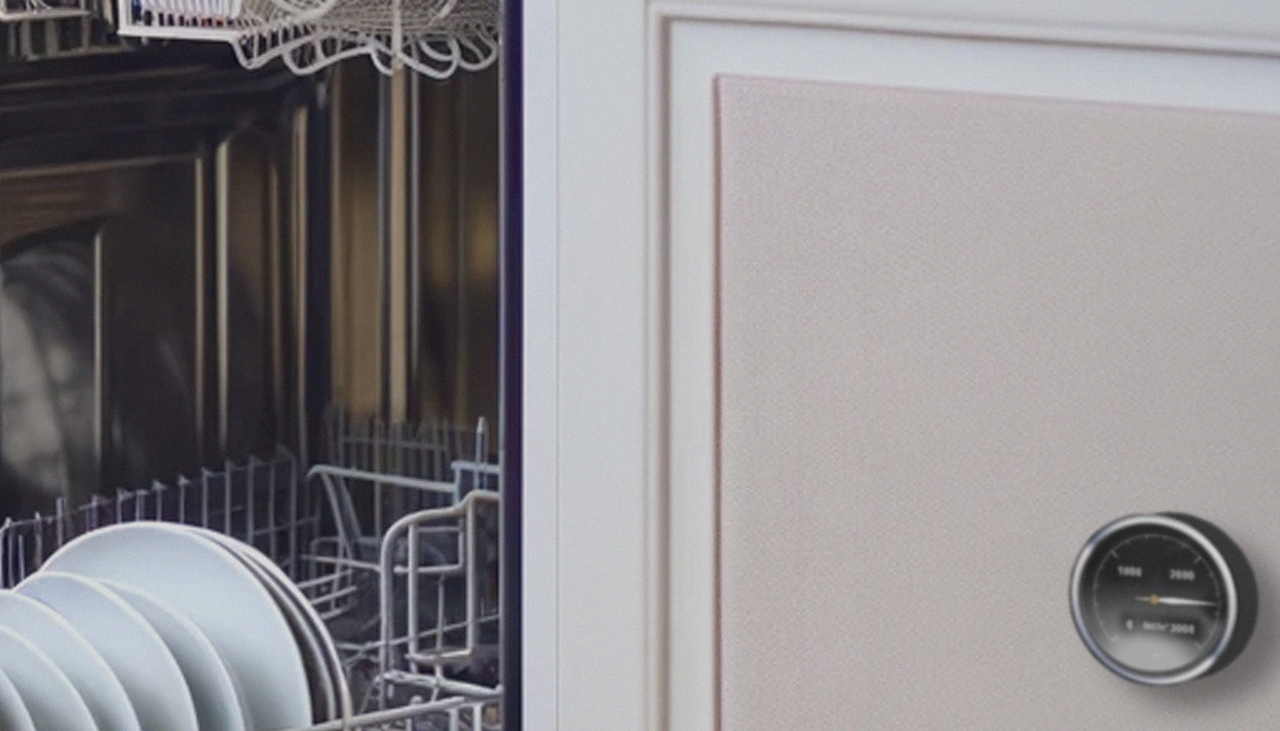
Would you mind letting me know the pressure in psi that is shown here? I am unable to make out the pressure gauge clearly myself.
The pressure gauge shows 2500 psi
